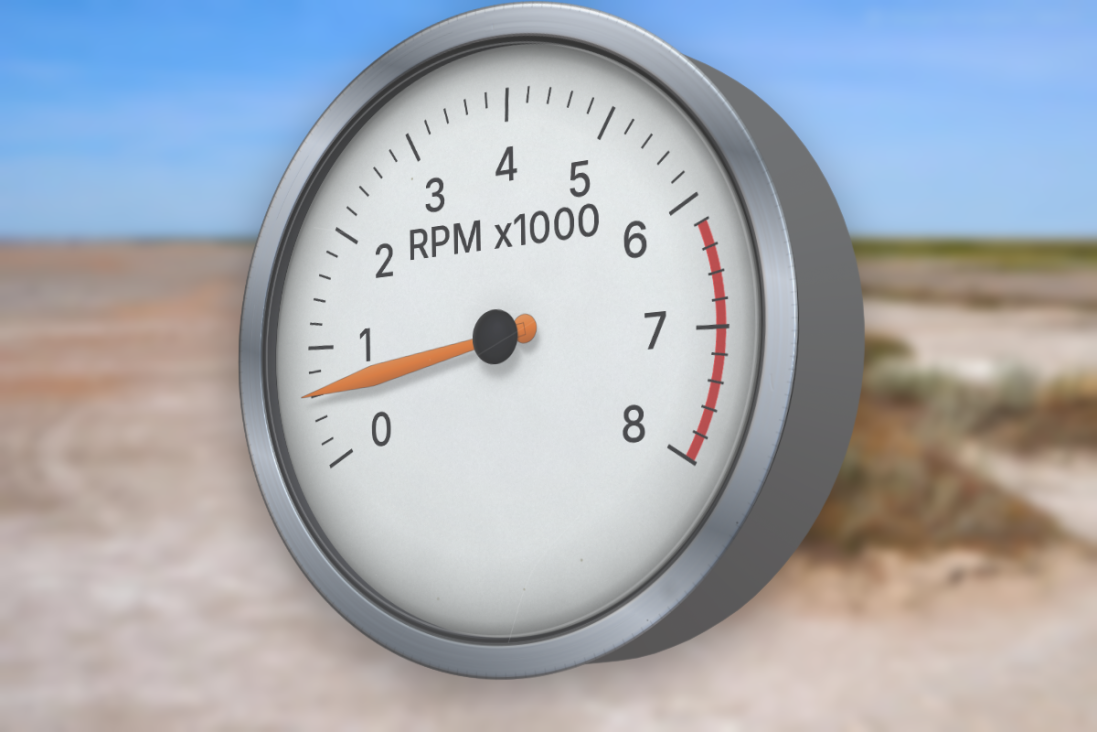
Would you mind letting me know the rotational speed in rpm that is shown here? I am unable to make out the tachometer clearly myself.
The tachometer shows 600 rpm
